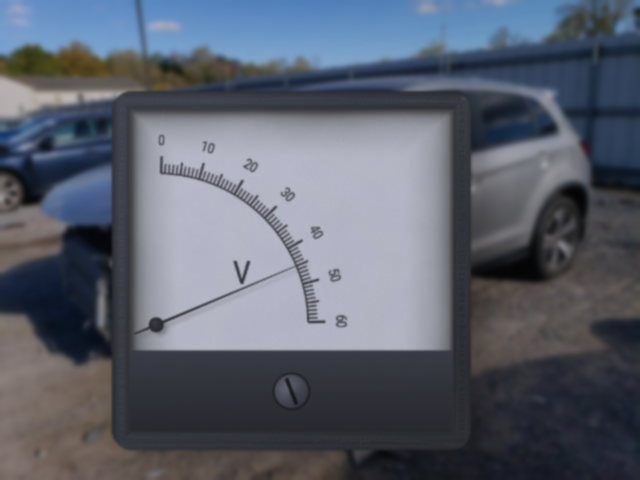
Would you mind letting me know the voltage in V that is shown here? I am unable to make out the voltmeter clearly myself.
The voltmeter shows 45 V
